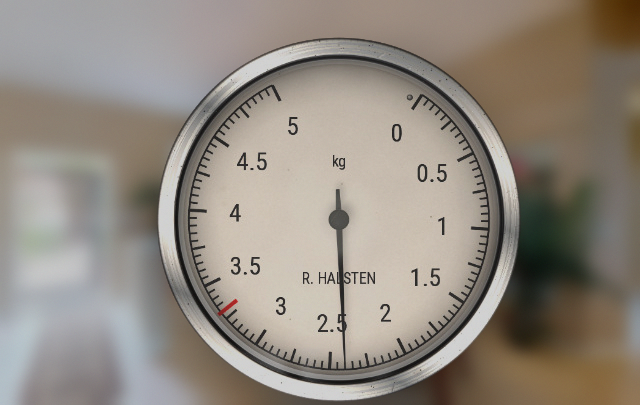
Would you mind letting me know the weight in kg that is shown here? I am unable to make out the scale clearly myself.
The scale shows 2.4 kg
